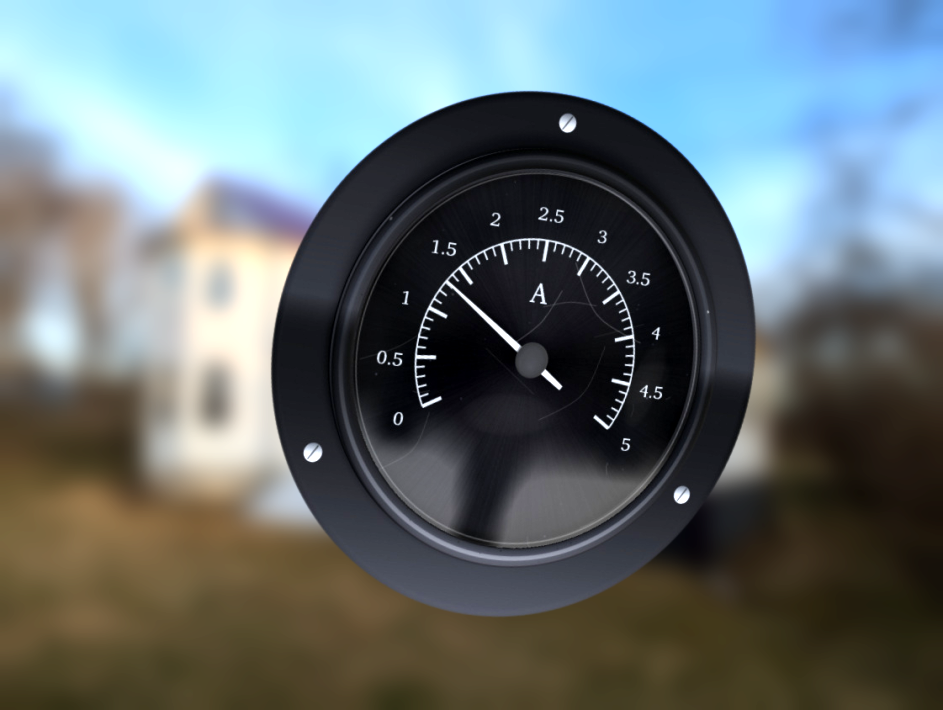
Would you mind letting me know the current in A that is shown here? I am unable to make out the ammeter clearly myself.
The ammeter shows 1.3 A
